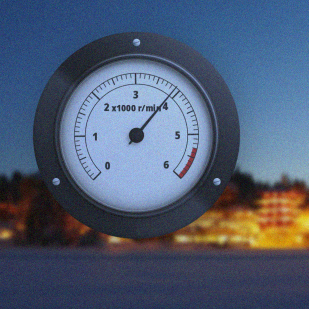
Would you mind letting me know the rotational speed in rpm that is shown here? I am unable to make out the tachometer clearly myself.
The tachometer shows 3900 rpm
